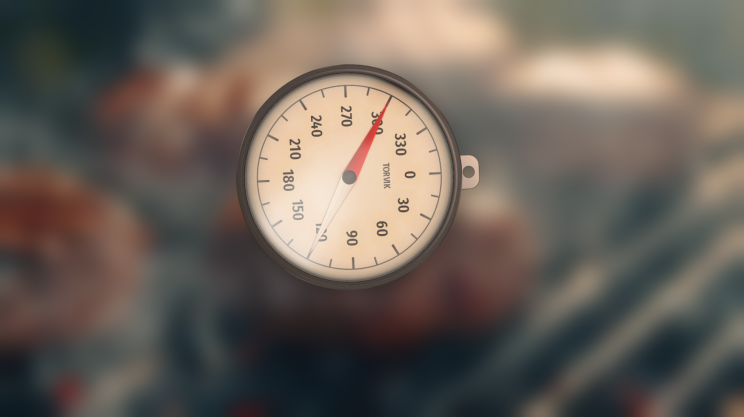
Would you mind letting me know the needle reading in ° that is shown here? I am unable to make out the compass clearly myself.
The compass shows 300 °
